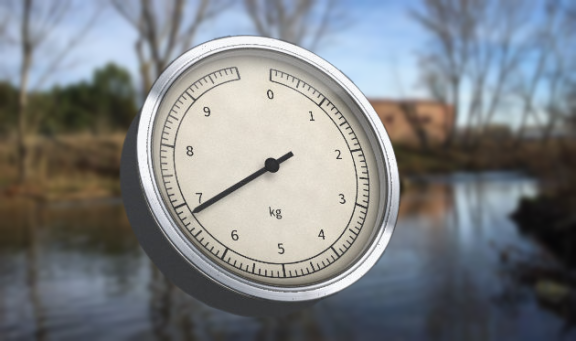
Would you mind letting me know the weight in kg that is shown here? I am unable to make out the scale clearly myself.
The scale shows 6.8 kg
